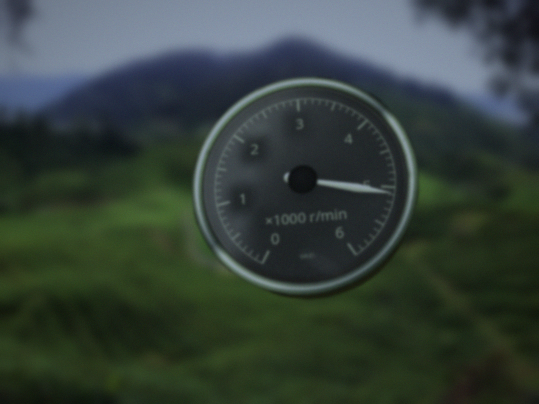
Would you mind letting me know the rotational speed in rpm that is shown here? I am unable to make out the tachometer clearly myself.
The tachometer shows 5100 rpm
